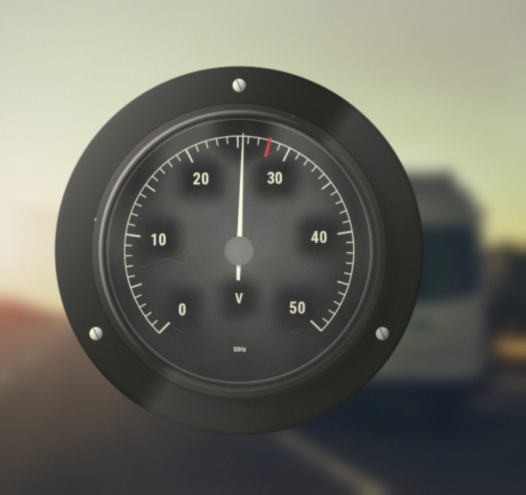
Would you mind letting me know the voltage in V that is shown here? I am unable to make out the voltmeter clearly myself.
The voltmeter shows 25.5 V
